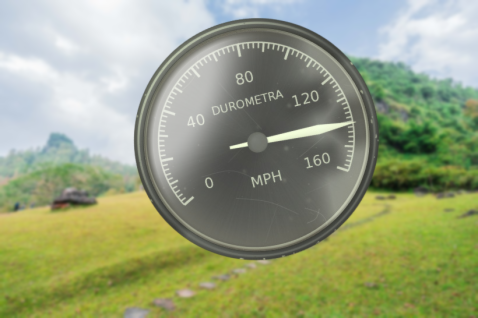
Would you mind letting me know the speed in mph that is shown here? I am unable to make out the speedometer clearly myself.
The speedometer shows 140 mph
